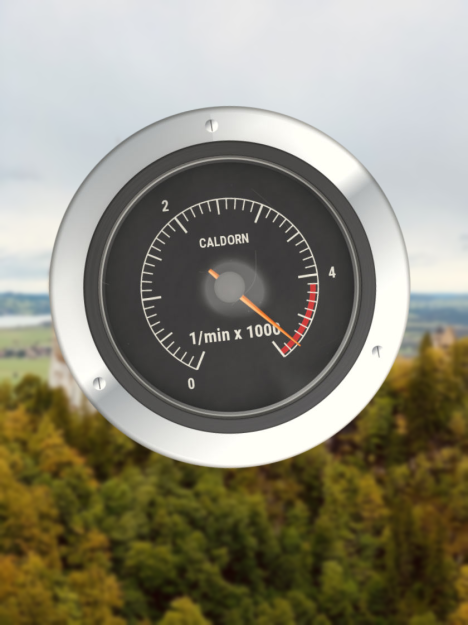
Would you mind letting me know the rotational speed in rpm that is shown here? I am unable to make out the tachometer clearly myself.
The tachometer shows 4800 rpm
